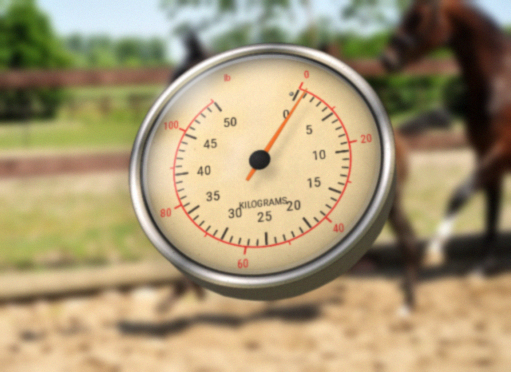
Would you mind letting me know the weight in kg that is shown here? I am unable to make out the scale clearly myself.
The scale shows 1 kg
